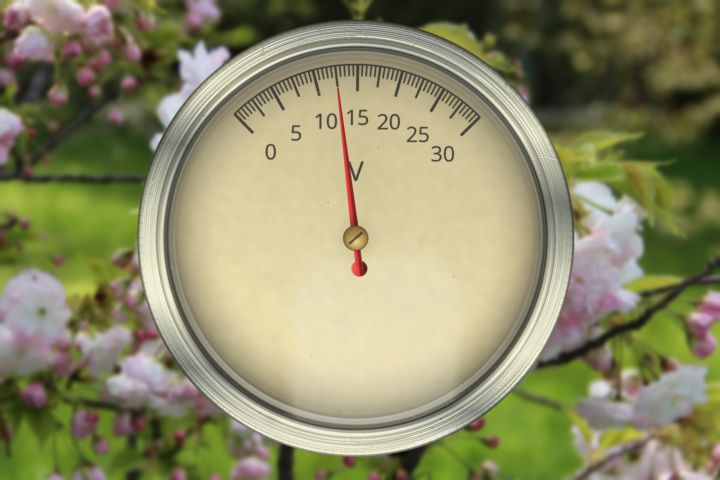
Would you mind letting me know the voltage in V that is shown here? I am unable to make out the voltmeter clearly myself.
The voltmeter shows 12.5 V
